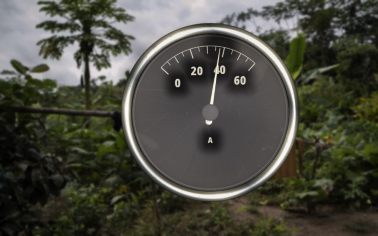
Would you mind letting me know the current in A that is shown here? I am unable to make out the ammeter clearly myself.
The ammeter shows 37.5 A
